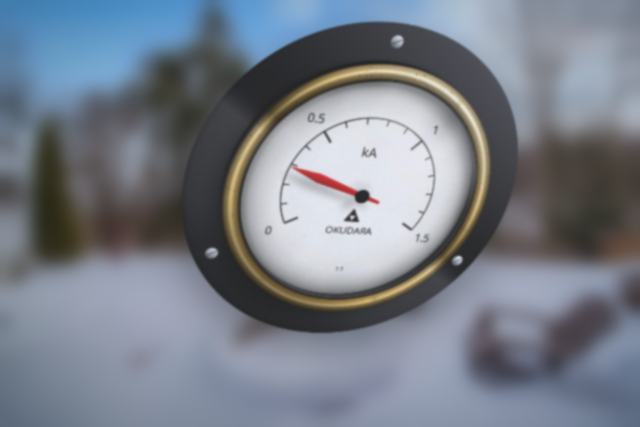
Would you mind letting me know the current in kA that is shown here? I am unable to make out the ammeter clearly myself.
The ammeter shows 0.3 kA
